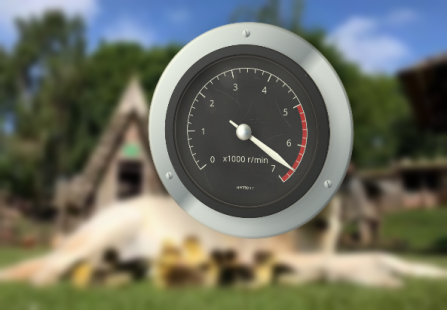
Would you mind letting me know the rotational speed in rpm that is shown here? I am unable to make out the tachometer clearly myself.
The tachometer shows 6600 rpm
